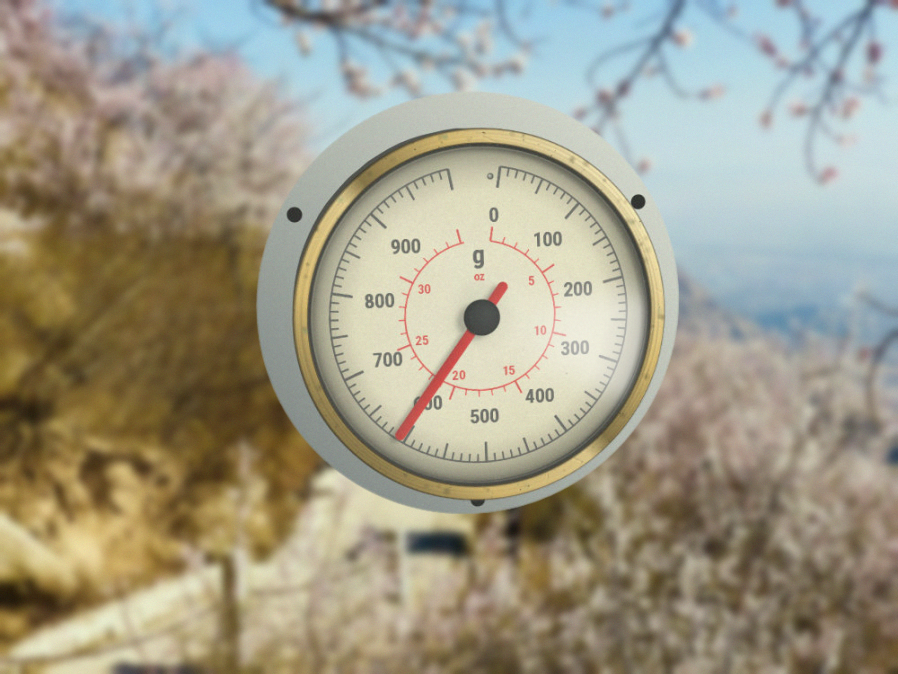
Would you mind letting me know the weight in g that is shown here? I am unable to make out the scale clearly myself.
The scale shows 610 g
